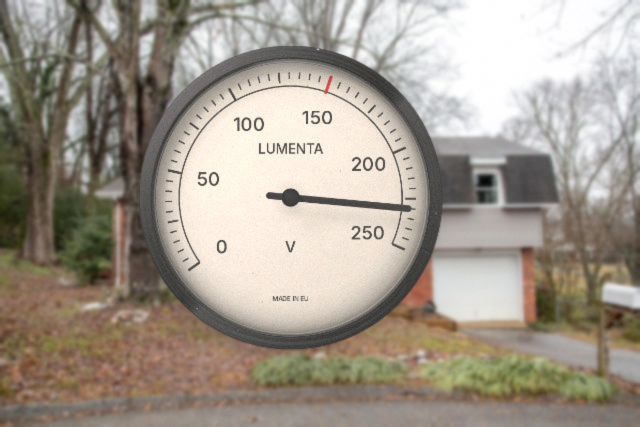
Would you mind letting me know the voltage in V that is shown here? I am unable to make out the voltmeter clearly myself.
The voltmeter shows 230 V
